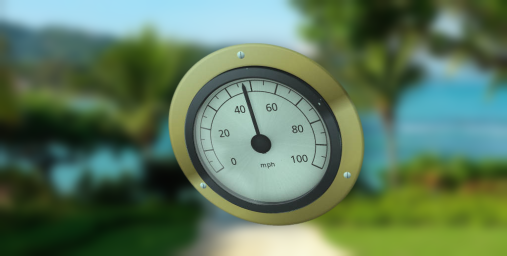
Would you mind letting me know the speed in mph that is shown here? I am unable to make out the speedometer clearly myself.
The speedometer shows 47.5 mph
